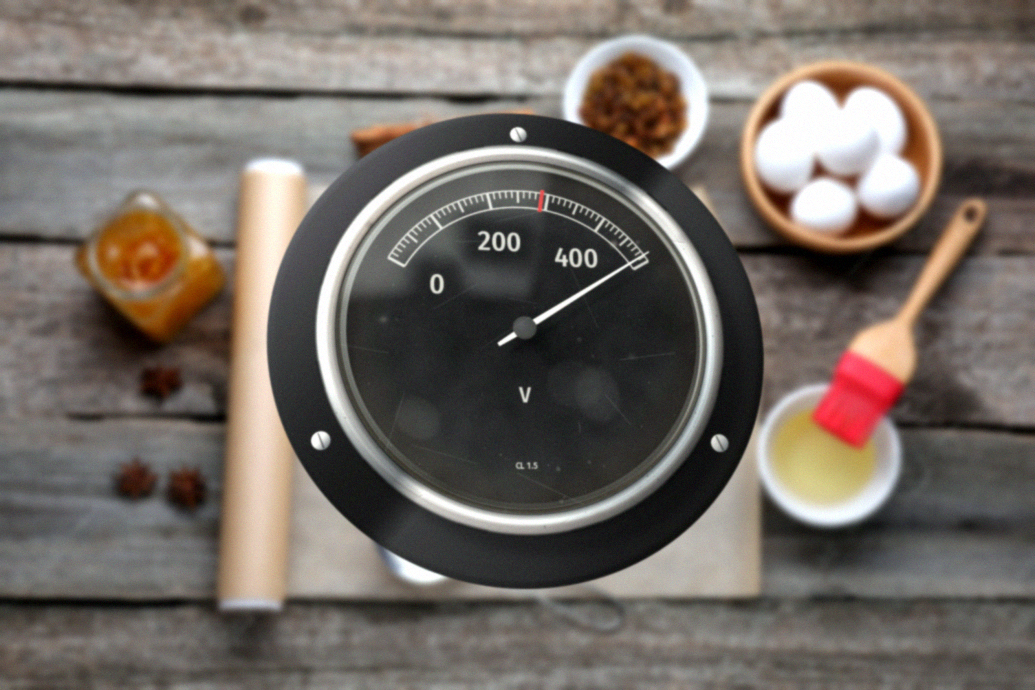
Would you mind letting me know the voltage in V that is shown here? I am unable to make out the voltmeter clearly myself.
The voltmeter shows 490 V
